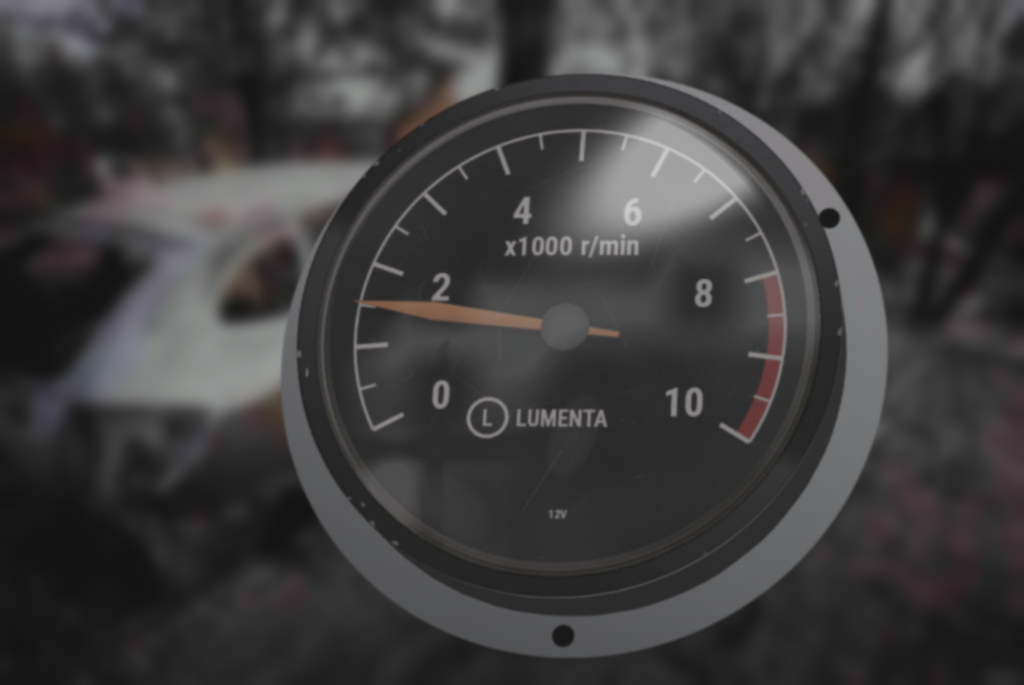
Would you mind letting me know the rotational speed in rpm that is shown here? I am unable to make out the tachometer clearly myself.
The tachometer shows 1500 rpm
